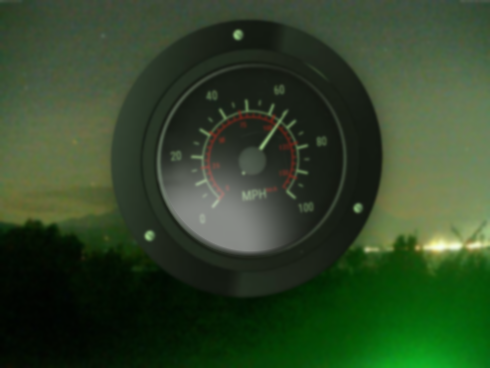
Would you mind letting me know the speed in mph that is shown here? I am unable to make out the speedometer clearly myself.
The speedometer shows 65 mph
